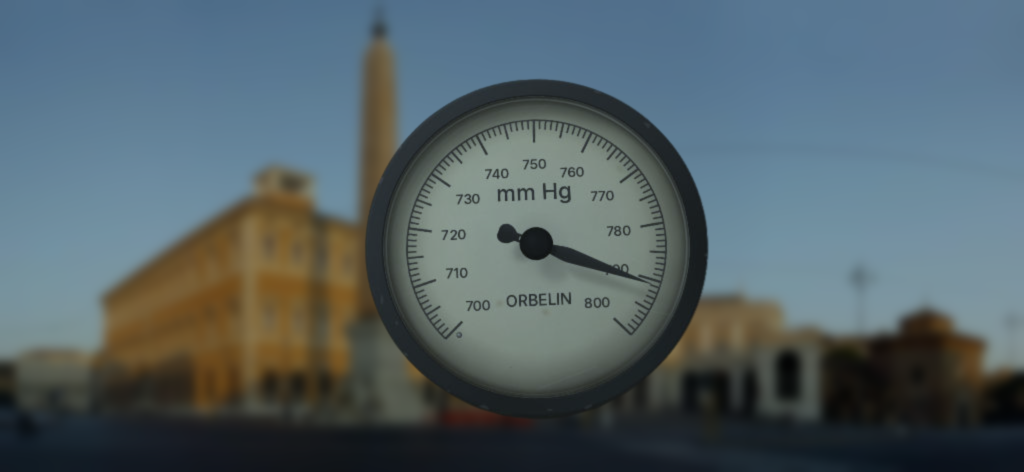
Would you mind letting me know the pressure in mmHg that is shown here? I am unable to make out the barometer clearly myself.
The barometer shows 791 mmHg
